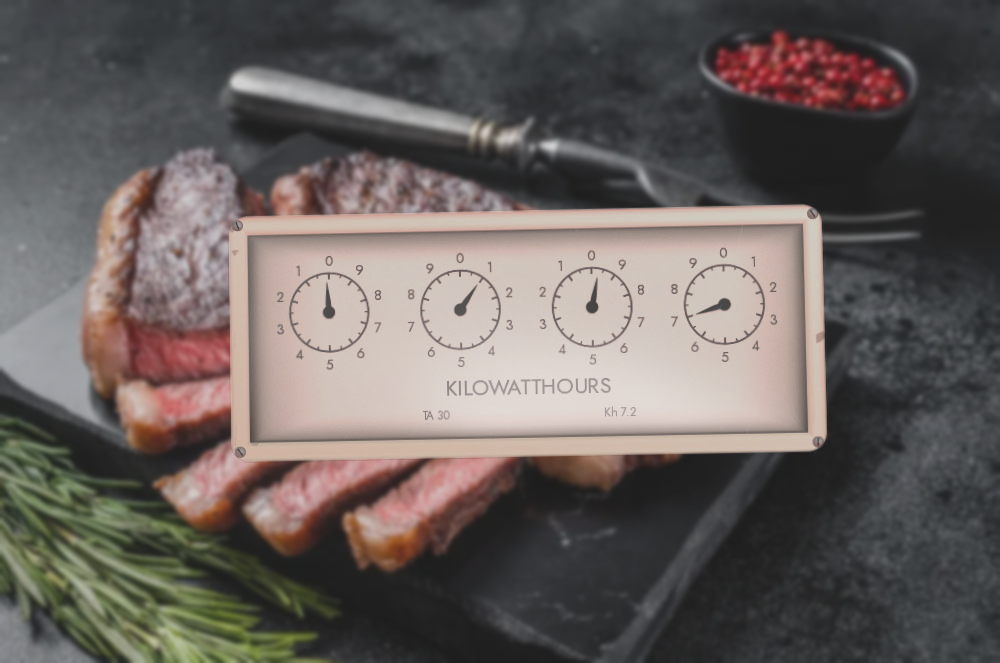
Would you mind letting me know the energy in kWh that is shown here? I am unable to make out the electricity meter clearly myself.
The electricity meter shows 97 kWh
